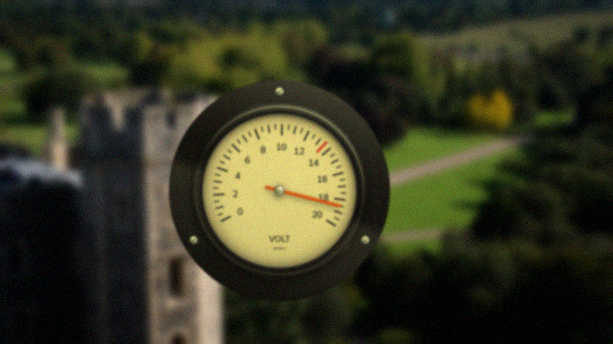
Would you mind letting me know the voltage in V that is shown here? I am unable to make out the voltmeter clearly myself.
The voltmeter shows 18.5 V
